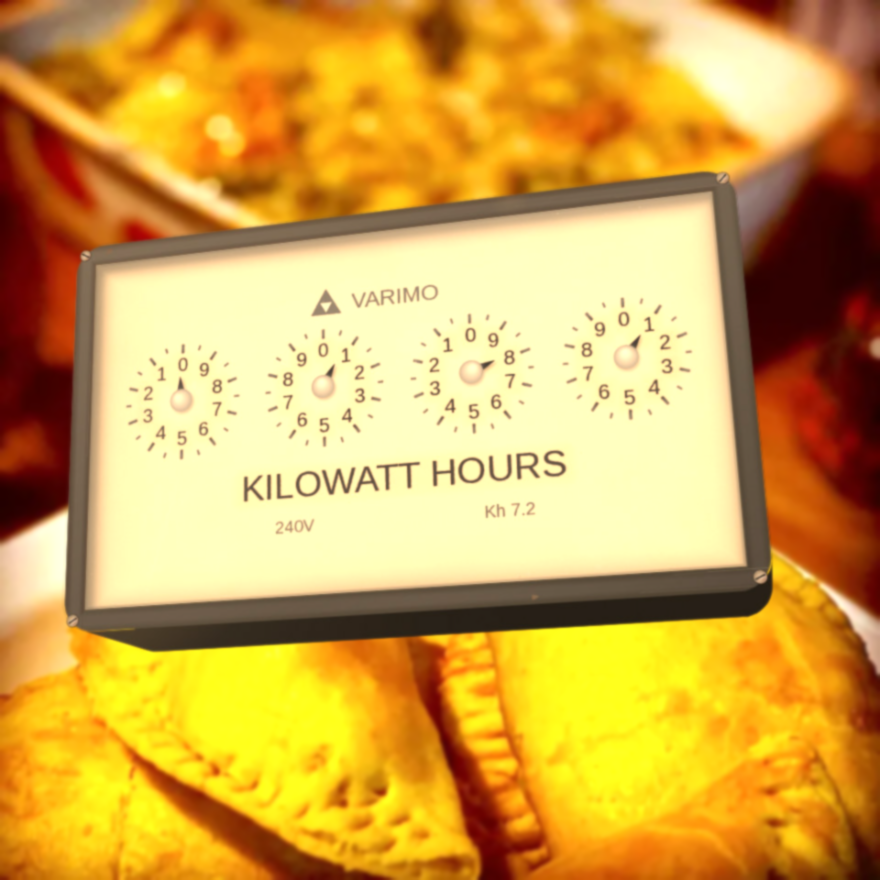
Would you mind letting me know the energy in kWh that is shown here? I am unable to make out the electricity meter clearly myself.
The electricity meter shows 81 kWh
